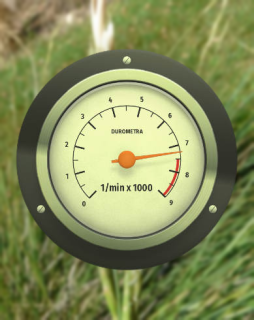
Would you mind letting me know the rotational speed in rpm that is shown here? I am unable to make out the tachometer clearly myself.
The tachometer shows 7250 rpm
